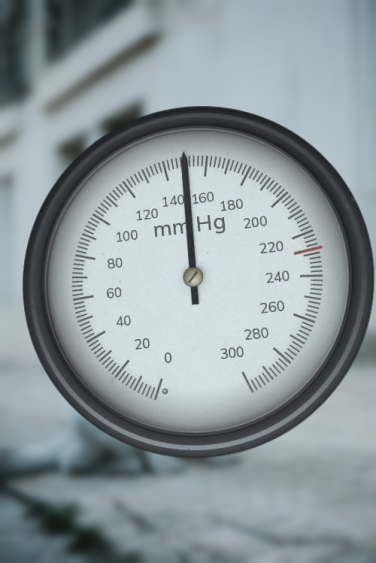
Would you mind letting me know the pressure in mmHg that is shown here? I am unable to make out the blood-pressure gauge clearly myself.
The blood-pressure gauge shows 150 mmHg
